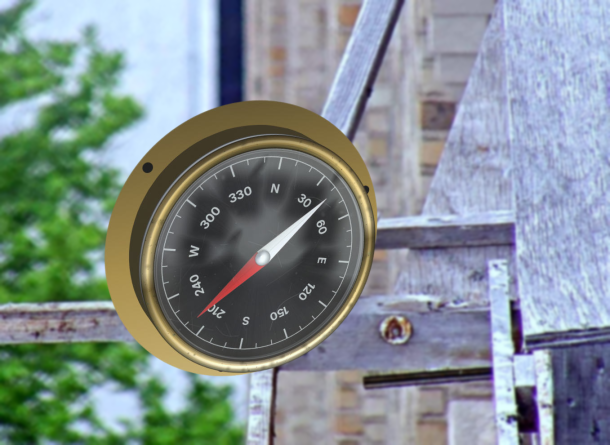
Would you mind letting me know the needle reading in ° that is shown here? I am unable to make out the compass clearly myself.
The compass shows 220 °
